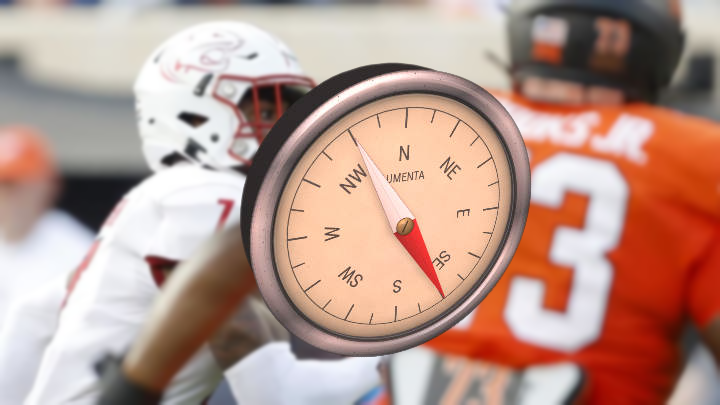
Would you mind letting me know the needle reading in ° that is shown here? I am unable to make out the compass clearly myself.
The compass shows 150 °
